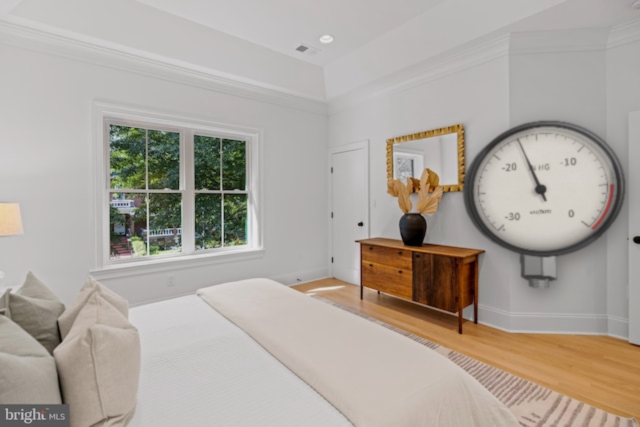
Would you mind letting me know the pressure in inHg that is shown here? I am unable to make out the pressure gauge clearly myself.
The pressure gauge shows -17 inHg
